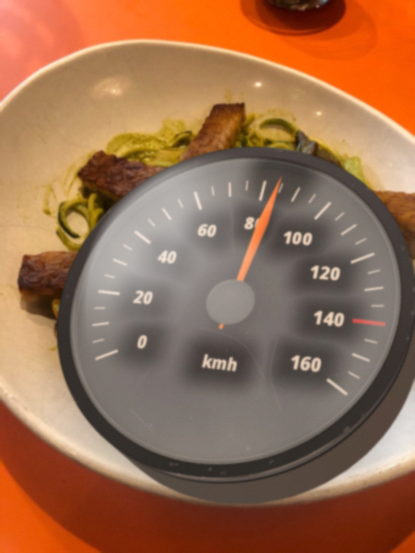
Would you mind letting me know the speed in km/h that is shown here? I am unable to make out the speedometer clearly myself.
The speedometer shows 85 km/h
